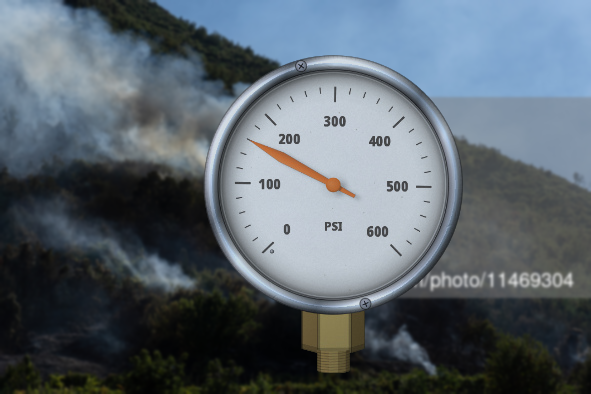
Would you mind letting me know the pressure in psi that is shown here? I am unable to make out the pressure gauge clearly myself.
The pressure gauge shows 160 psi
